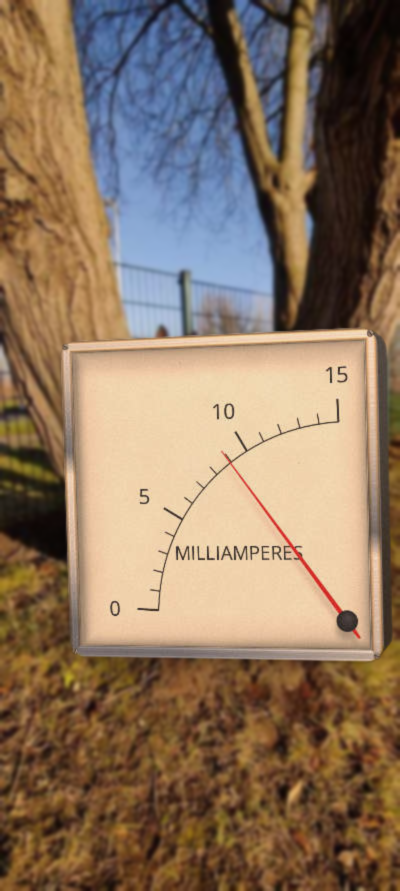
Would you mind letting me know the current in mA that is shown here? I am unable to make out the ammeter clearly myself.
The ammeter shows 9 mA
